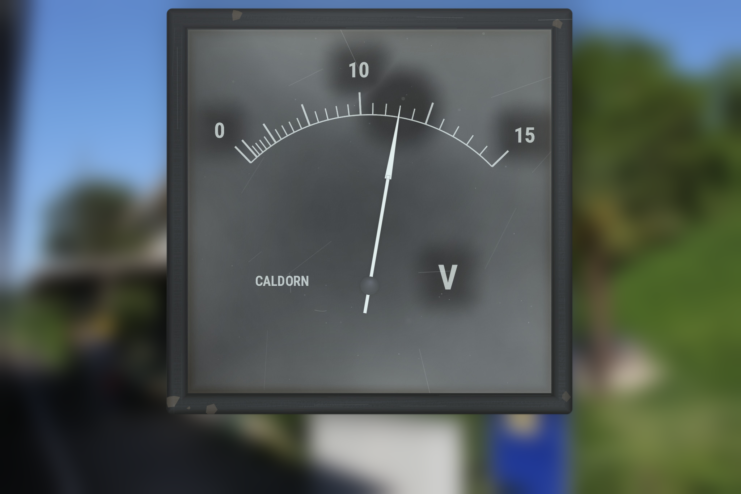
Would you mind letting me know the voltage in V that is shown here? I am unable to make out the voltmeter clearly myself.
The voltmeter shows 11.5 V
